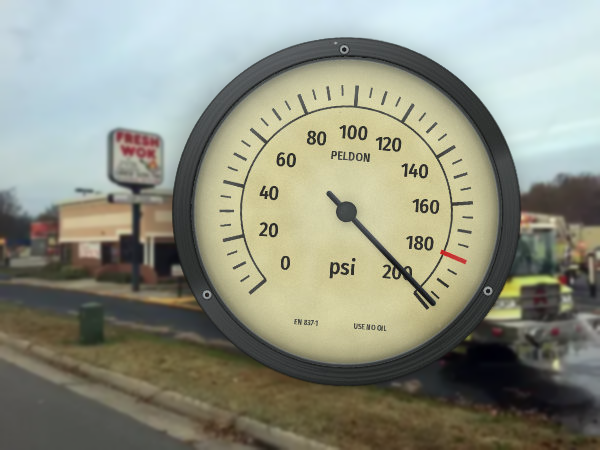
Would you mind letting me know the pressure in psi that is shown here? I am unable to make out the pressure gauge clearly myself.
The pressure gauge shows 197.5 psi
